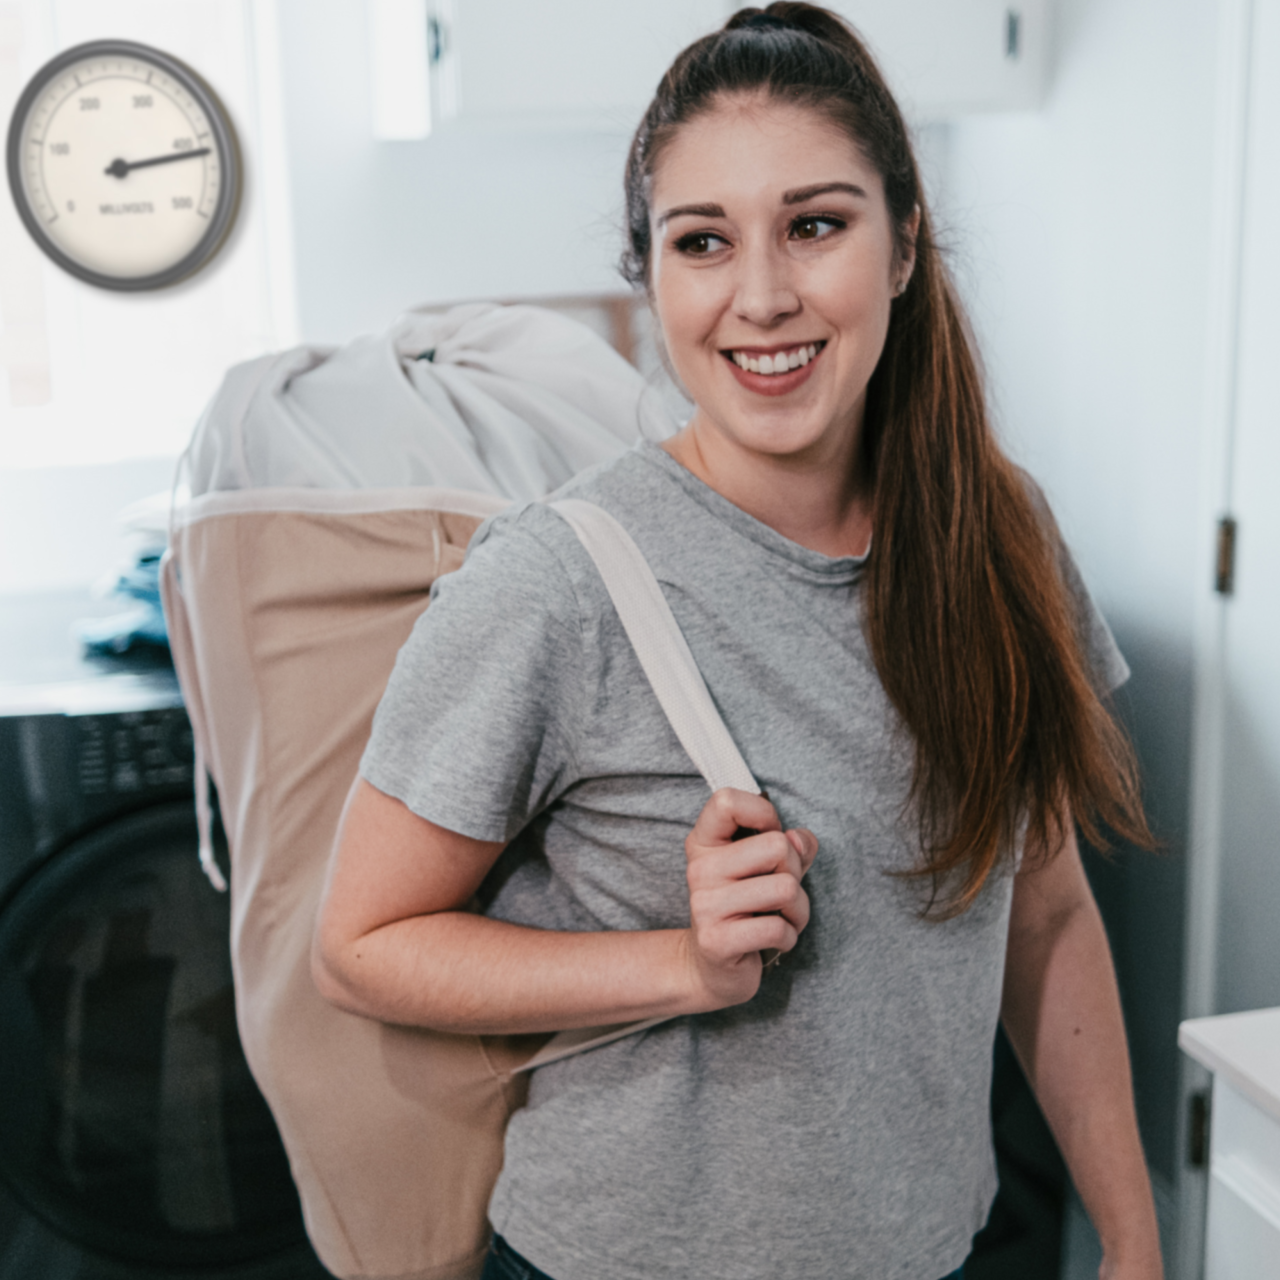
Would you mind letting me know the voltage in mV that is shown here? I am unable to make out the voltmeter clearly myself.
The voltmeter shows 420 mV
